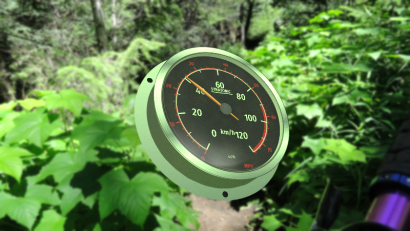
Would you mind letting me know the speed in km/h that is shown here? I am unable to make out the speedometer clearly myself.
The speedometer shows 40 km/h
